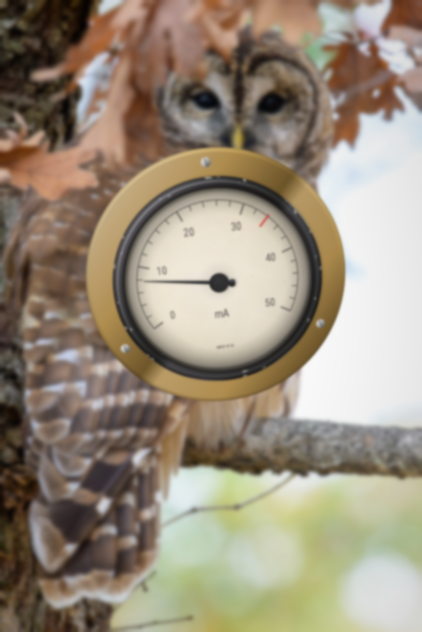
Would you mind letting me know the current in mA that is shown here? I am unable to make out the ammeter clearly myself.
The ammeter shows 8 mA
